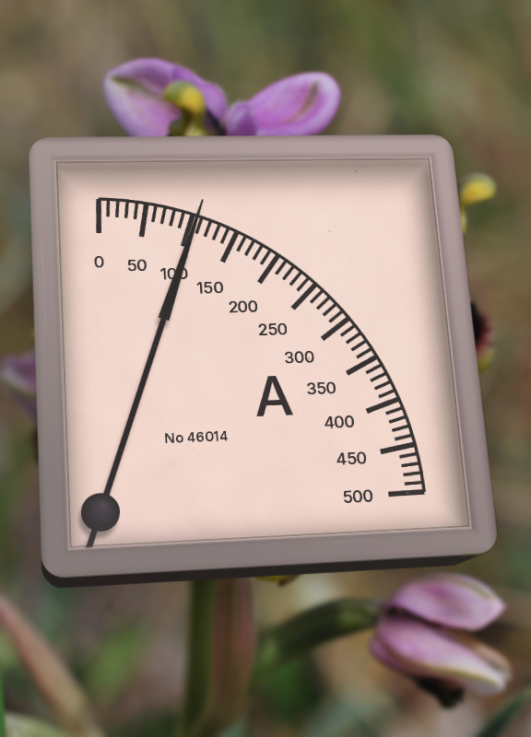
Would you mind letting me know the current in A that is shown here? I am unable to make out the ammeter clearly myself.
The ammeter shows 105 A
